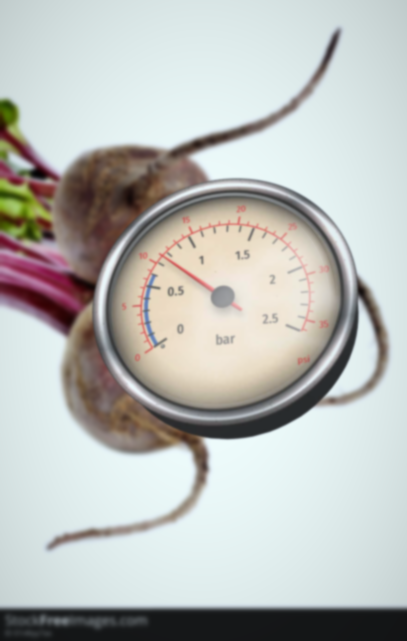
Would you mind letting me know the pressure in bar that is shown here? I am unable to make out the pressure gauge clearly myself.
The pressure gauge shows 0.75 bar
